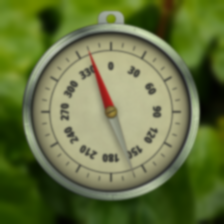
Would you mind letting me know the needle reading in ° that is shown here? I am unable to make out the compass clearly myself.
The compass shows 340 °
